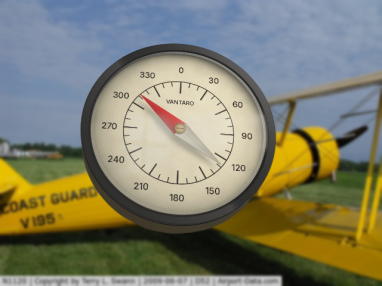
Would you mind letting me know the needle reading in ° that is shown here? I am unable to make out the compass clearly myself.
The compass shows 310 °
